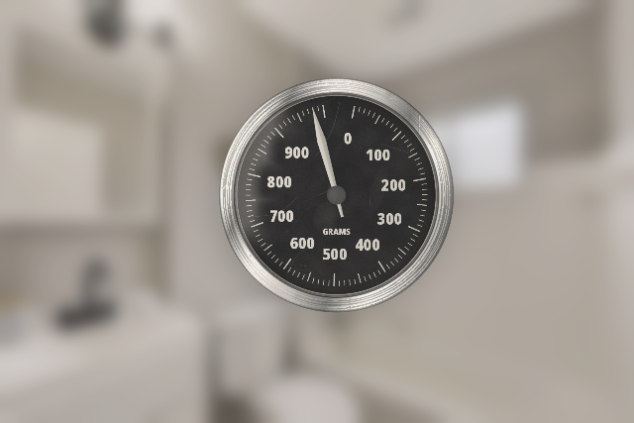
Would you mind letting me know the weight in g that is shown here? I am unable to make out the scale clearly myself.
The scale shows 980 g
